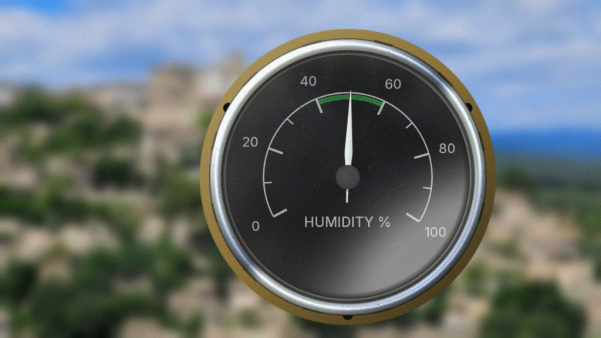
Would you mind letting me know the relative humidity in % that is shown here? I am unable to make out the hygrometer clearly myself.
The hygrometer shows 50 %
